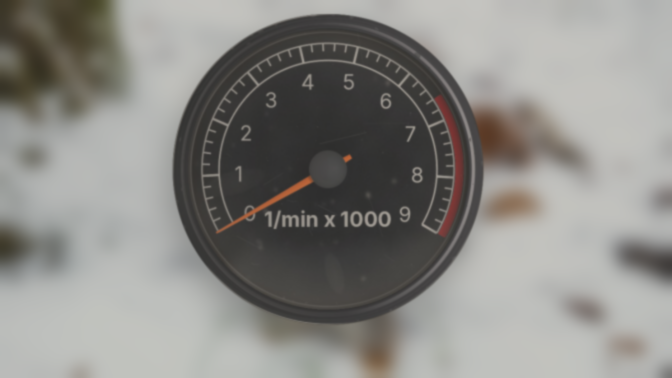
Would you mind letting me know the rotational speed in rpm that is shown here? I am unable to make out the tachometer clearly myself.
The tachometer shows 0 rpm
